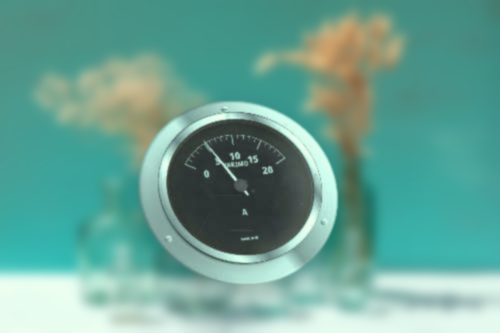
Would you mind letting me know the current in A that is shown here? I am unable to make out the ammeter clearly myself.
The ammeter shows 5 A
